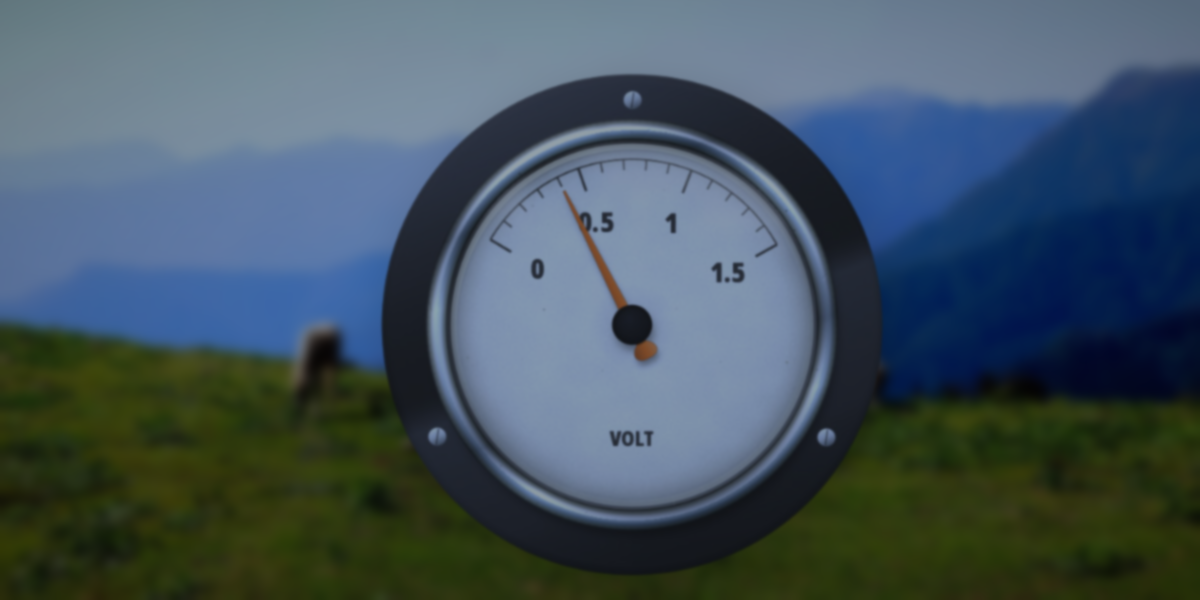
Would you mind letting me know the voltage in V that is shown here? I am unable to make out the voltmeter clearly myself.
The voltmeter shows 0.4 V
